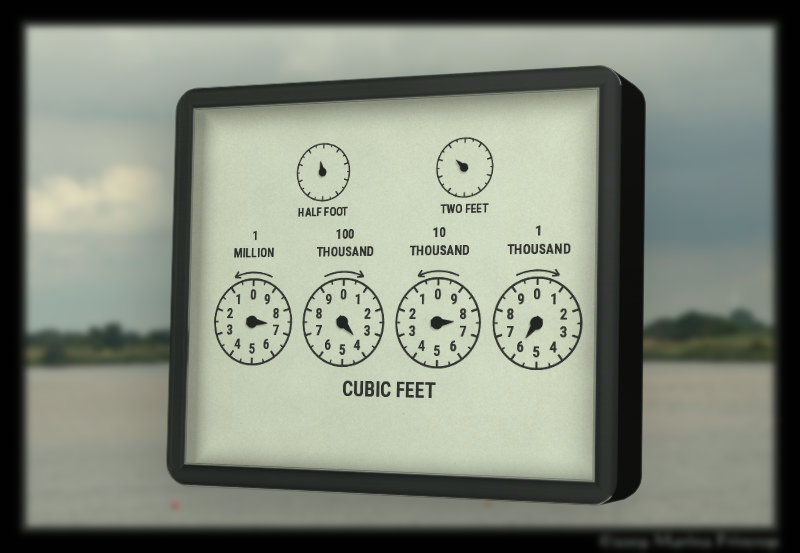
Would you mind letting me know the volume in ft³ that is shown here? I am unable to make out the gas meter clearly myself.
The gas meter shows 737600 ft³
